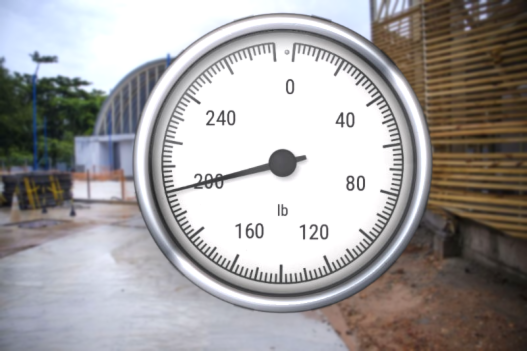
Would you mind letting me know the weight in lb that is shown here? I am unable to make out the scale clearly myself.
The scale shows 200 lb
